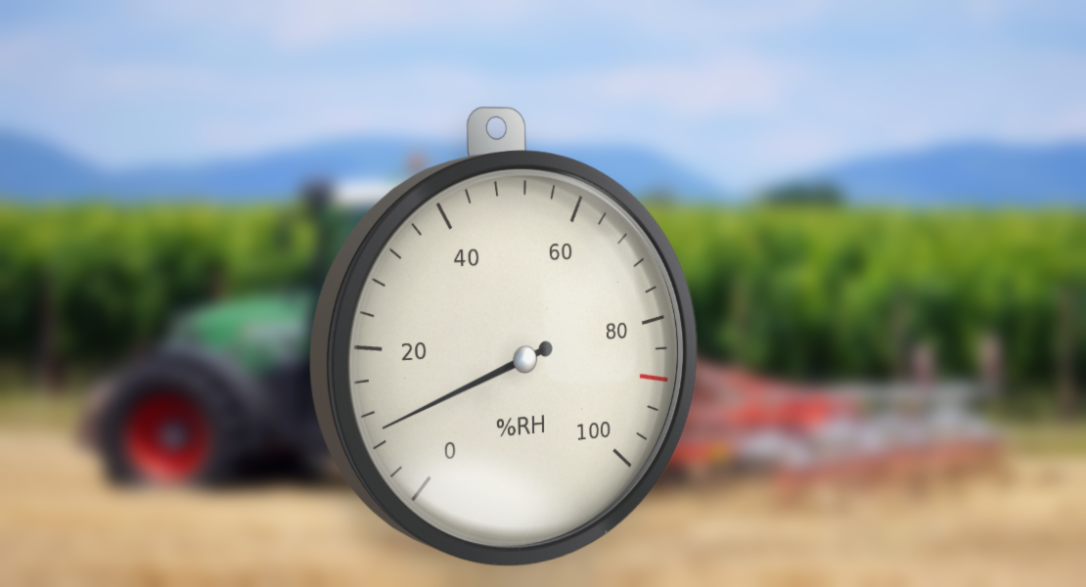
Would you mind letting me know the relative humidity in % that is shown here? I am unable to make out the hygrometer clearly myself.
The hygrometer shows 10 %
